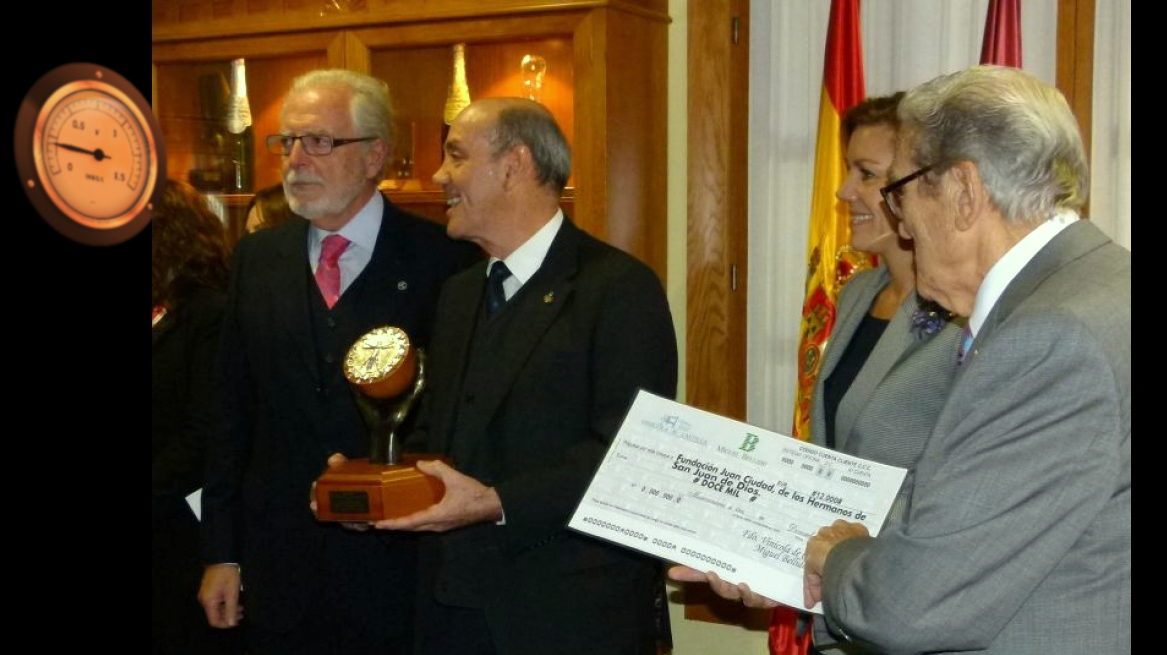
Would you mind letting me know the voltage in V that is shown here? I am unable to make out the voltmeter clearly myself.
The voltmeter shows 0.2 V
